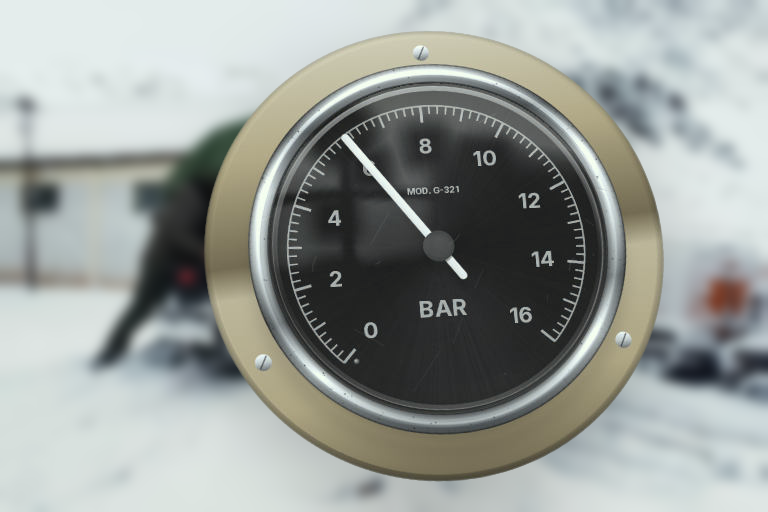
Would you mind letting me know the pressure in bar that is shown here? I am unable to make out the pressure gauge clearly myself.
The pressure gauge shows 6 bar
